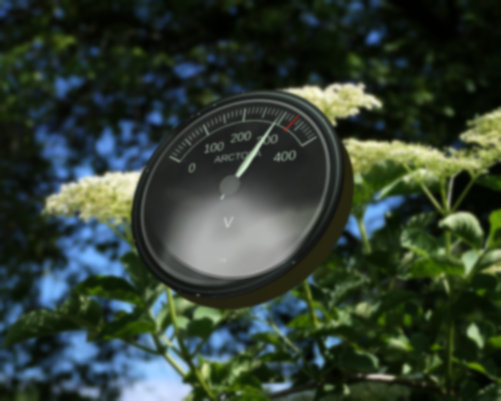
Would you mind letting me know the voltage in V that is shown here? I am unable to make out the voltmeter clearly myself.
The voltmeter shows 300 V
